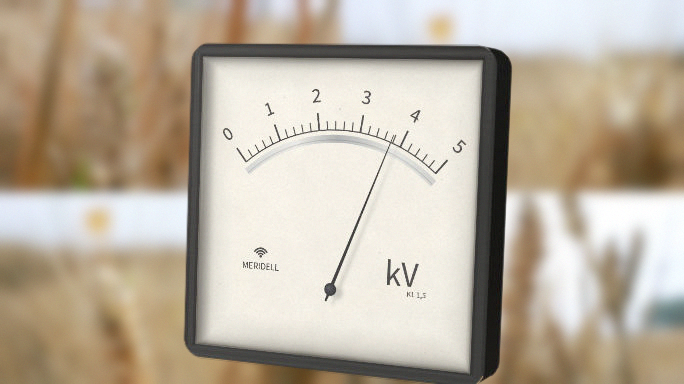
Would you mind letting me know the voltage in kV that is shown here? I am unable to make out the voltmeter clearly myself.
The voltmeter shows 3.8 kV
